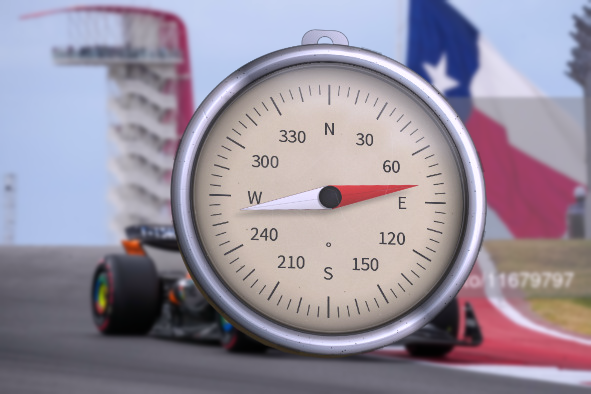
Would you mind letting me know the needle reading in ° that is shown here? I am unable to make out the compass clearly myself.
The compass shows 80 °
